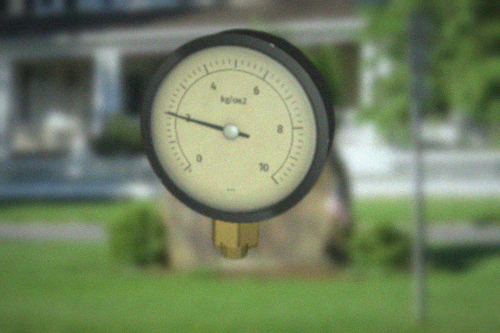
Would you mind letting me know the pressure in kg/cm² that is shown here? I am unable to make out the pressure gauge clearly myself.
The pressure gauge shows 2 kg/cm²
